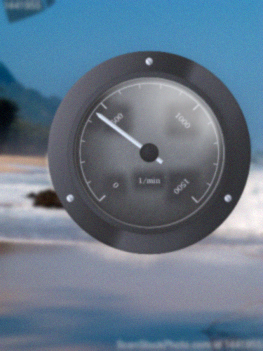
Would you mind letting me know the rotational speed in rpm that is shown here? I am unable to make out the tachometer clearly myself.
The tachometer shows 450 rpm
